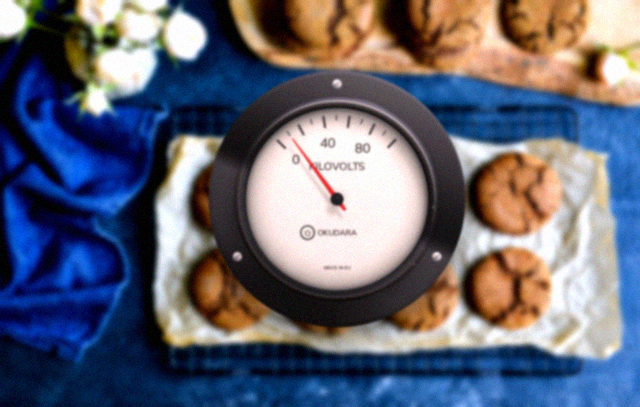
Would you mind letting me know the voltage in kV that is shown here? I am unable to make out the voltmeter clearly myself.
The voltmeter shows 10 kV
